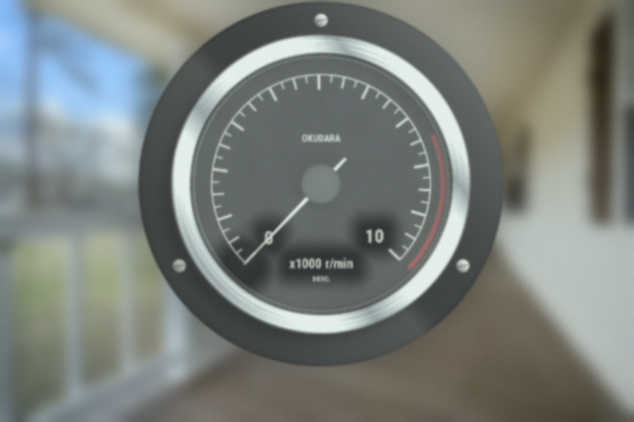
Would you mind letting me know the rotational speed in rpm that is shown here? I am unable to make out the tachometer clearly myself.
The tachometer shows 0 rpm
